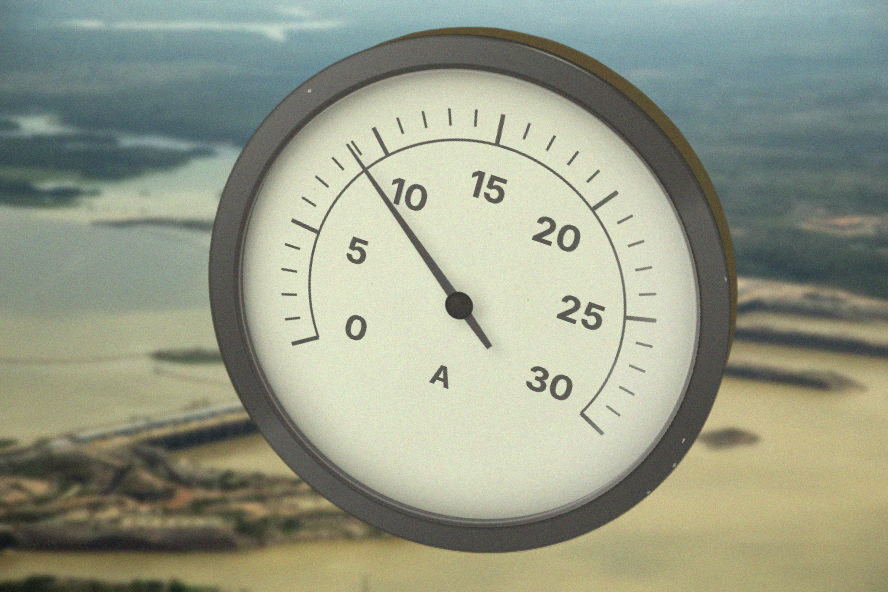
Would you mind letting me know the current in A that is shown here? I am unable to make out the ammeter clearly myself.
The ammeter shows 9 A
